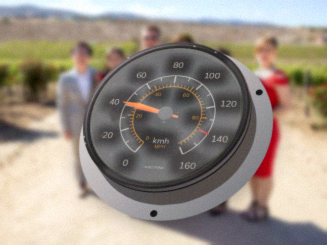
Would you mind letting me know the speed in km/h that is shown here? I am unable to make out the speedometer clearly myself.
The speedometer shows 40 km/h
